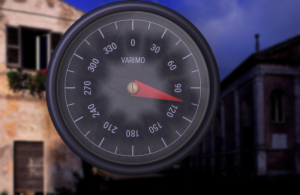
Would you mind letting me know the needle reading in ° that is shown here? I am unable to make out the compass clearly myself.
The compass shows 105 °
